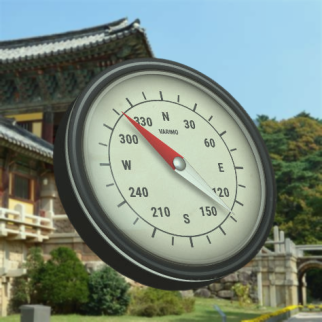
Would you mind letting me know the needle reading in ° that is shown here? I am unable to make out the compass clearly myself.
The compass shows 315 °
